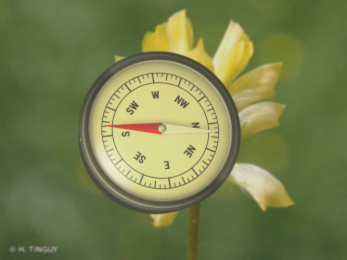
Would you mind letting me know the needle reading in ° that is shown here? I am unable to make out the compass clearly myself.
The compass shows 190 °
